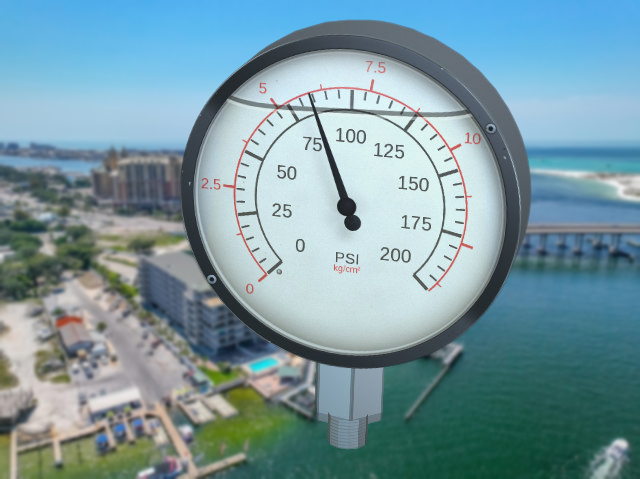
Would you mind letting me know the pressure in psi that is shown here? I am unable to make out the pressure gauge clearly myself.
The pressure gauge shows 85 psi
